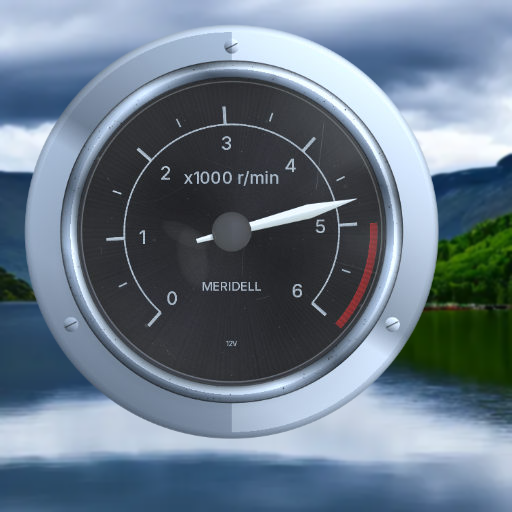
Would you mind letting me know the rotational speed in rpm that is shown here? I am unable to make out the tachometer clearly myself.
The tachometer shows 4750 rpm
